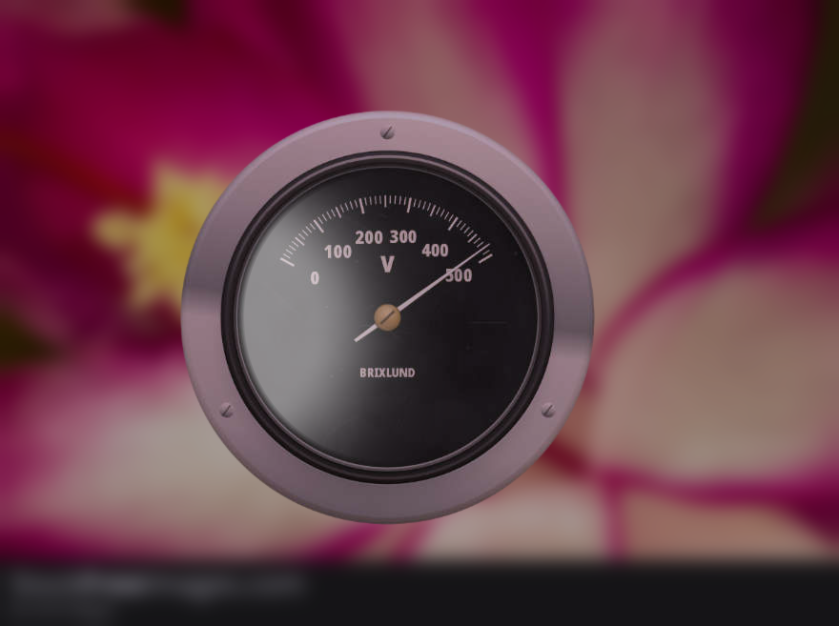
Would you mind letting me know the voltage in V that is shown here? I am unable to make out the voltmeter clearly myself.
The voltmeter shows 480 V
